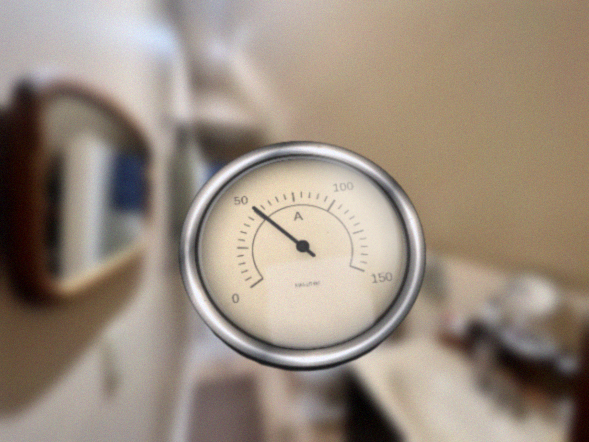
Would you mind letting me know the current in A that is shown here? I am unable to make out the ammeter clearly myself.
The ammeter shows 50 A
